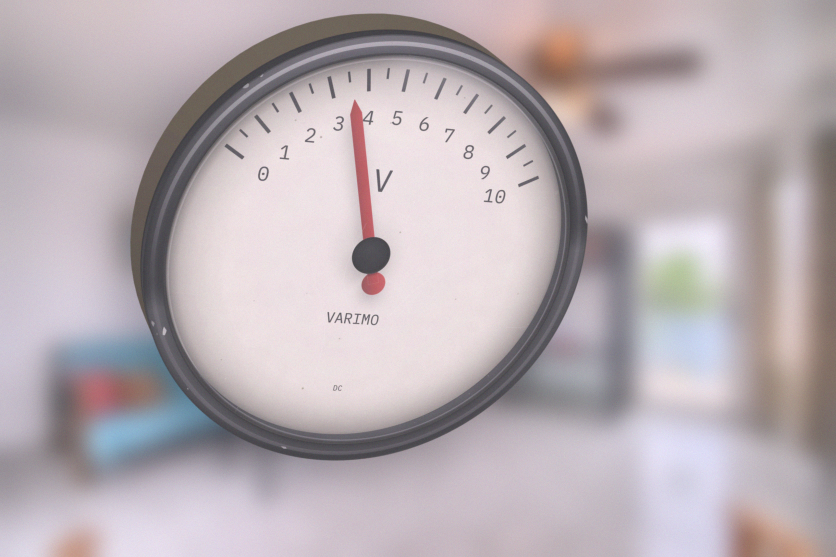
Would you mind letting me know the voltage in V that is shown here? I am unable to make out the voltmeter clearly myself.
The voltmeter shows 3.5 V
